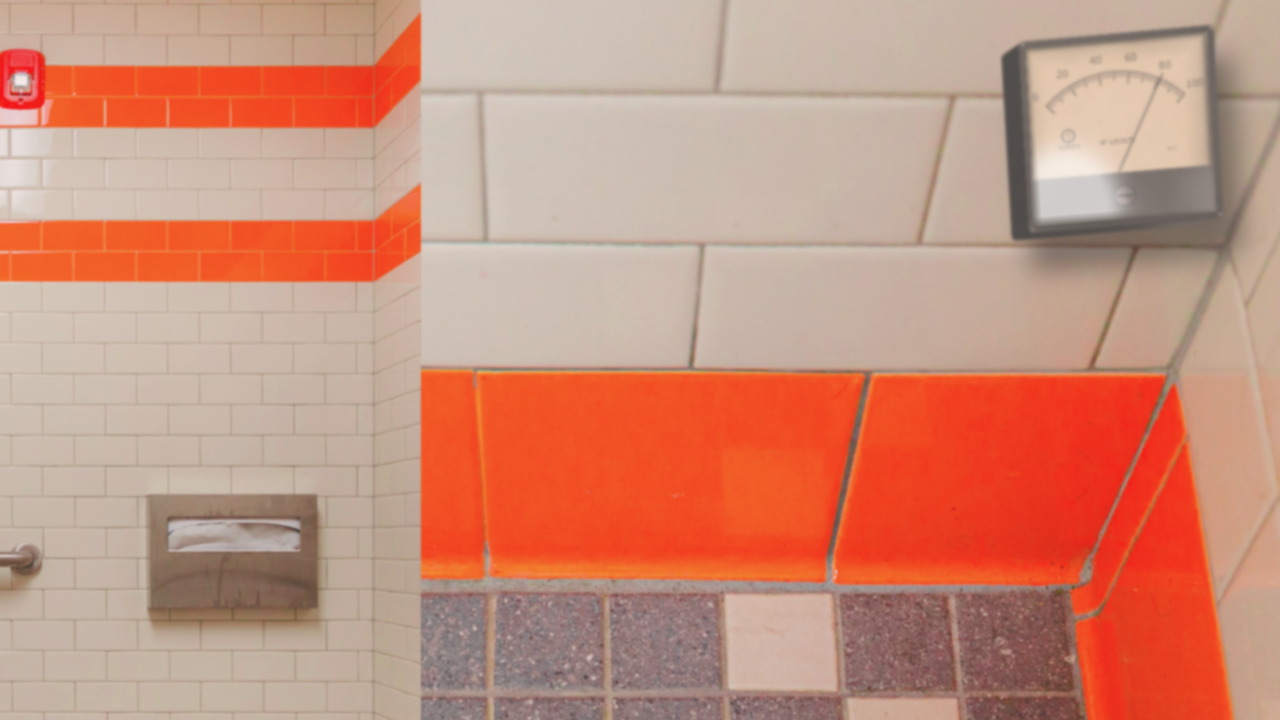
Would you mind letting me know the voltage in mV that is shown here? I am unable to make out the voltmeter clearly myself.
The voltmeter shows 80 mV
